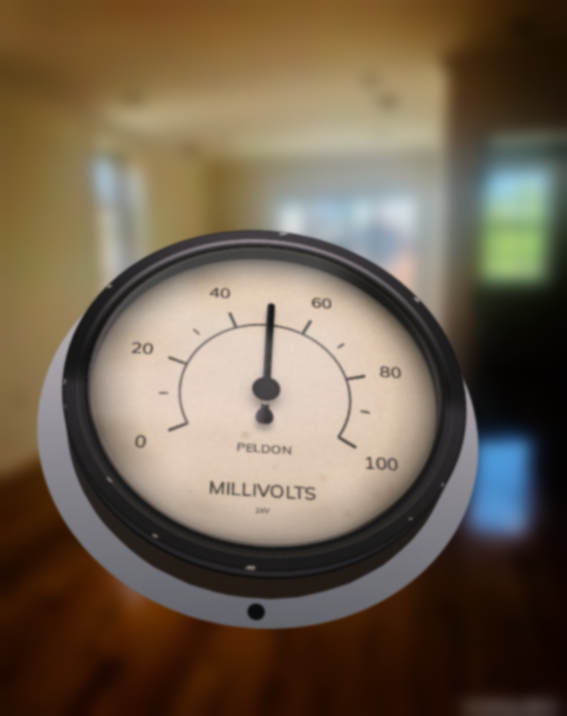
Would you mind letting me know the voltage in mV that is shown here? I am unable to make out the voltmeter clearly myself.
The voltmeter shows 50 mV
